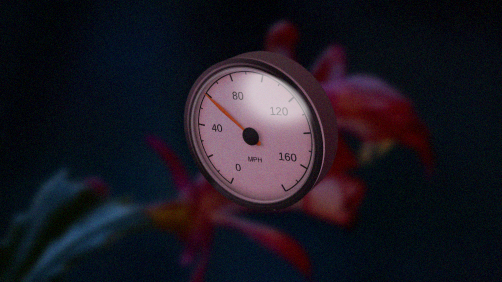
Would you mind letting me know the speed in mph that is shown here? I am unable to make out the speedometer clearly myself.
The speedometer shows 60 mph
